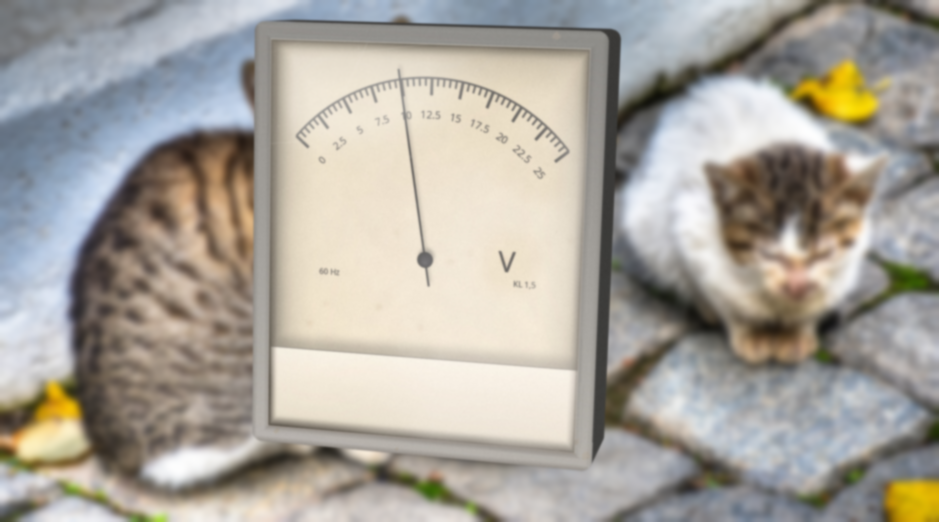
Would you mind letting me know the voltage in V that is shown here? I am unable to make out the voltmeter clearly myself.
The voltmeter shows 10 V
